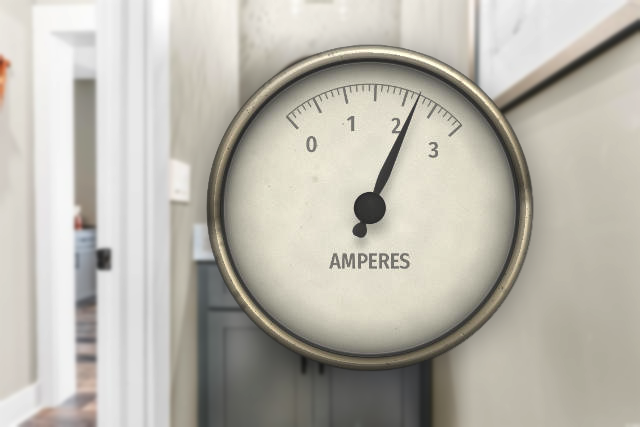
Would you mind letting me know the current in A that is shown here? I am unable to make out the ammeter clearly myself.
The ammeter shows 2.2 A
